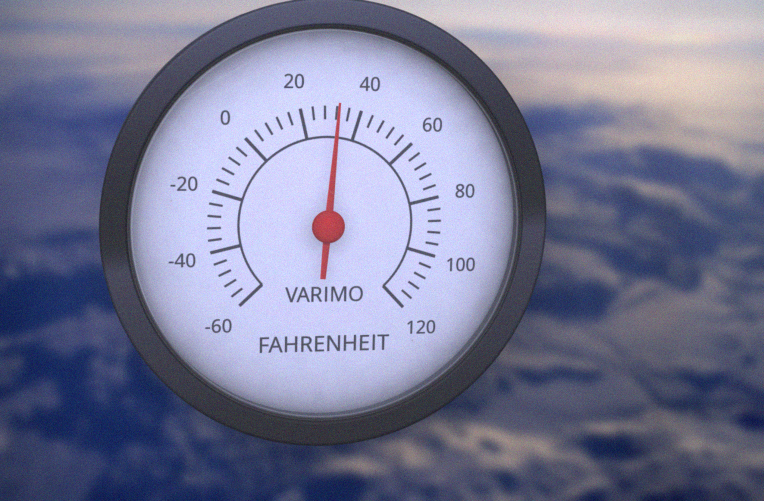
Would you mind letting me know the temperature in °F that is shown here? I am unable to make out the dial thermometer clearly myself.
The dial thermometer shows 32 °F
